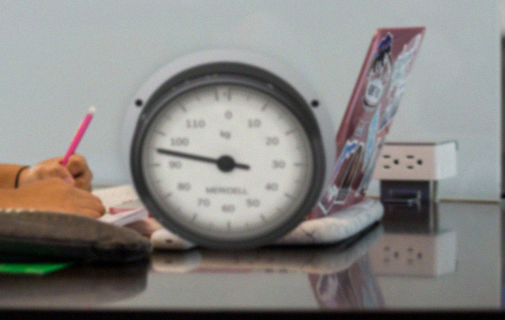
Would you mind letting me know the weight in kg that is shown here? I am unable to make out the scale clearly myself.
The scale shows 95 kg
